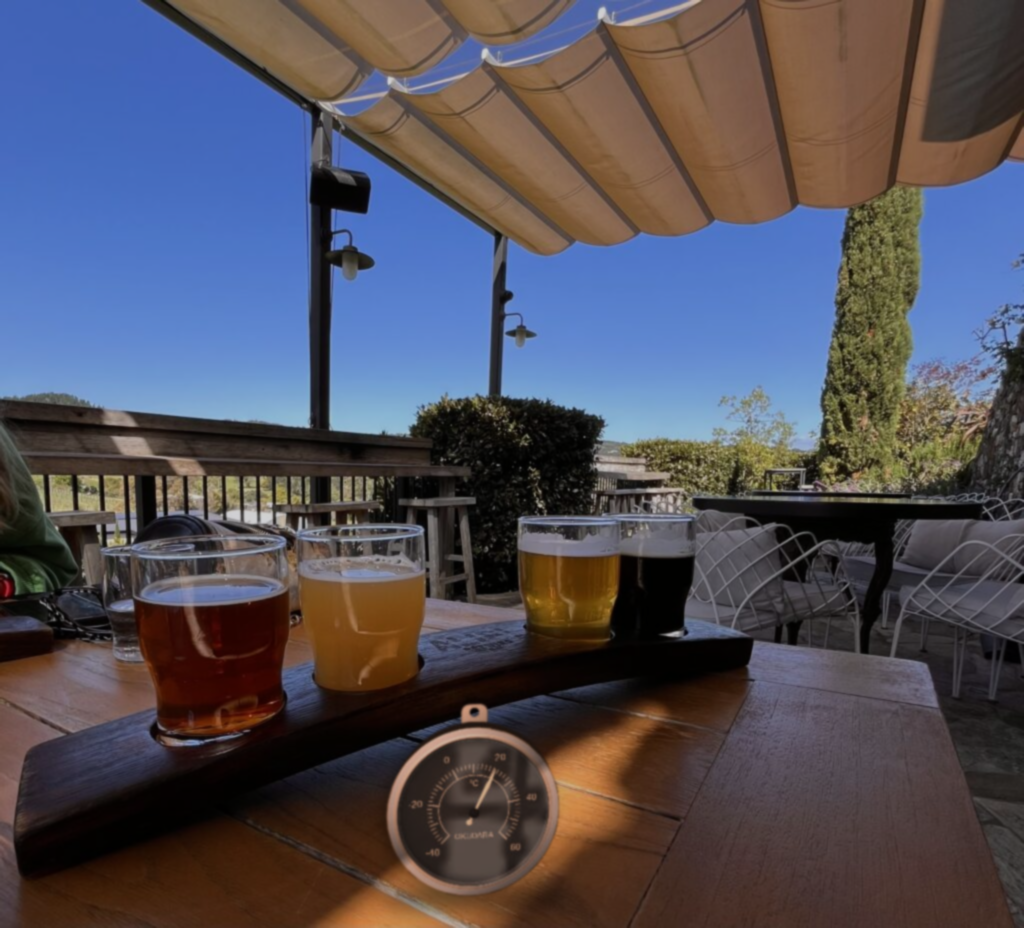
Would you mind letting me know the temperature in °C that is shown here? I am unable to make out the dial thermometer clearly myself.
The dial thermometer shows 20 °C
